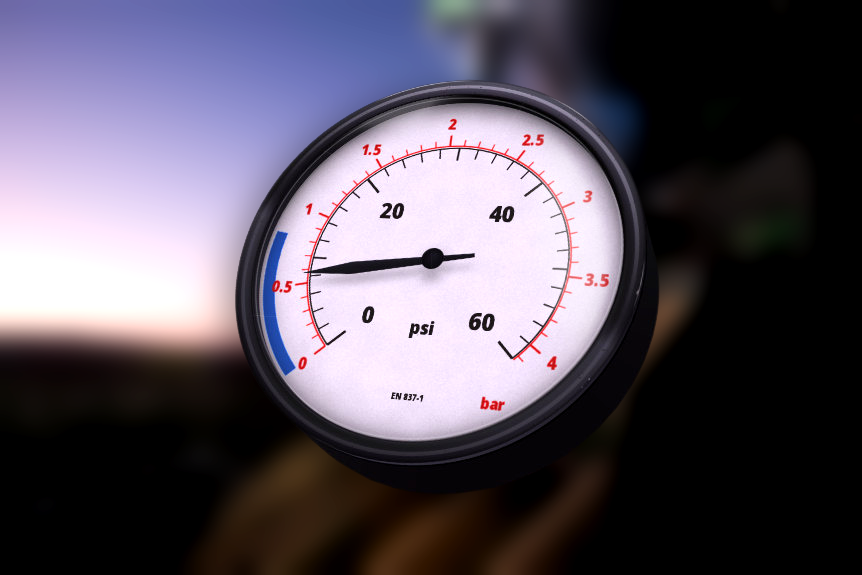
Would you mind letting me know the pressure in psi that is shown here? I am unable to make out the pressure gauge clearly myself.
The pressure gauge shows 8 psi
